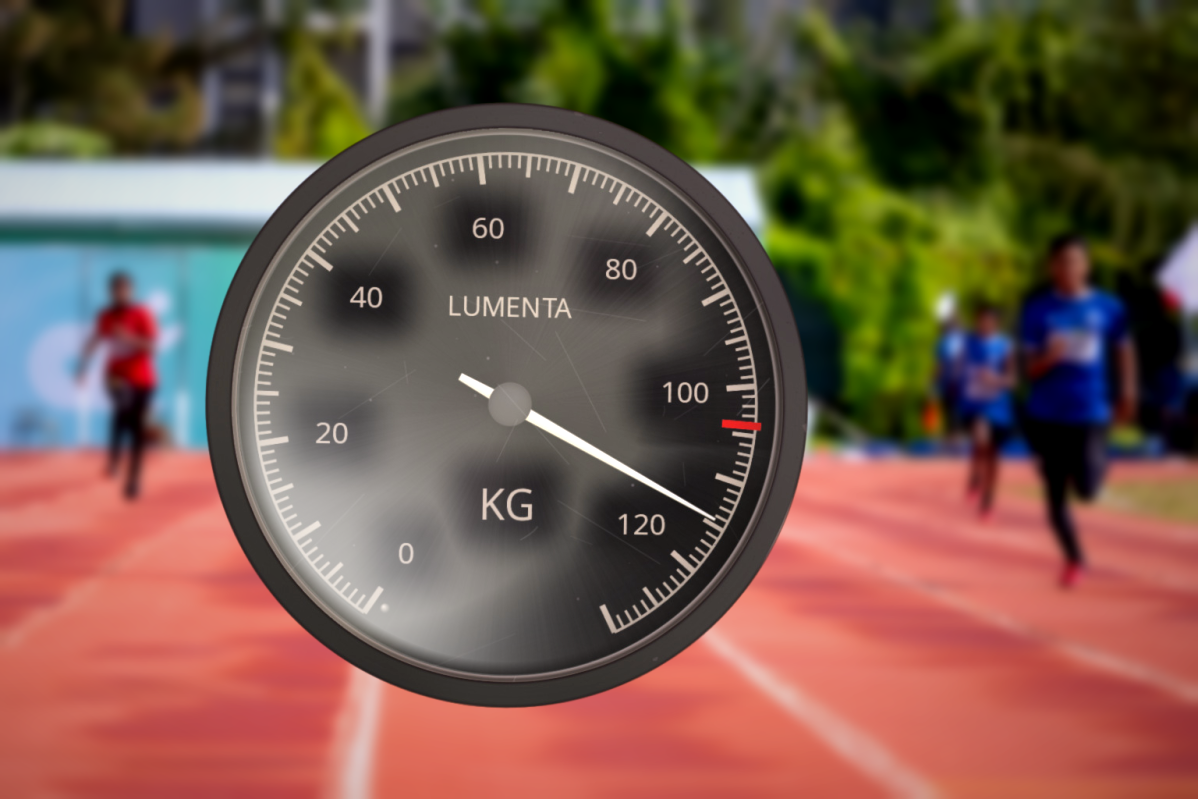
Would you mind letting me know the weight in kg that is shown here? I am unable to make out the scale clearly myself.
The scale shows 114.5 kg
